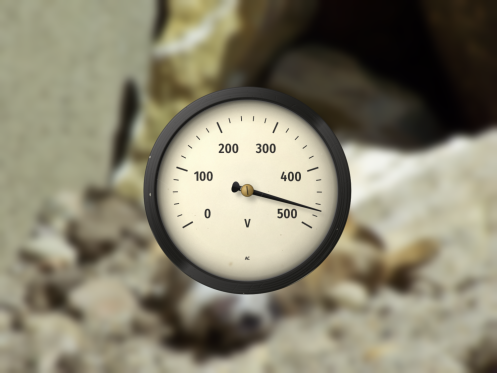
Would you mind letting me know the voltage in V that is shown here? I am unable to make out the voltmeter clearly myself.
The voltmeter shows 470 V
